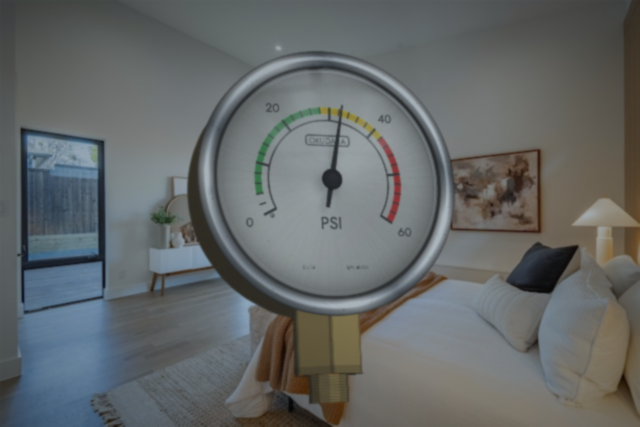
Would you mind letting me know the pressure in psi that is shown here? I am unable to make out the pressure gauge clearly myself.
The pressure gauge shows 32 psi
